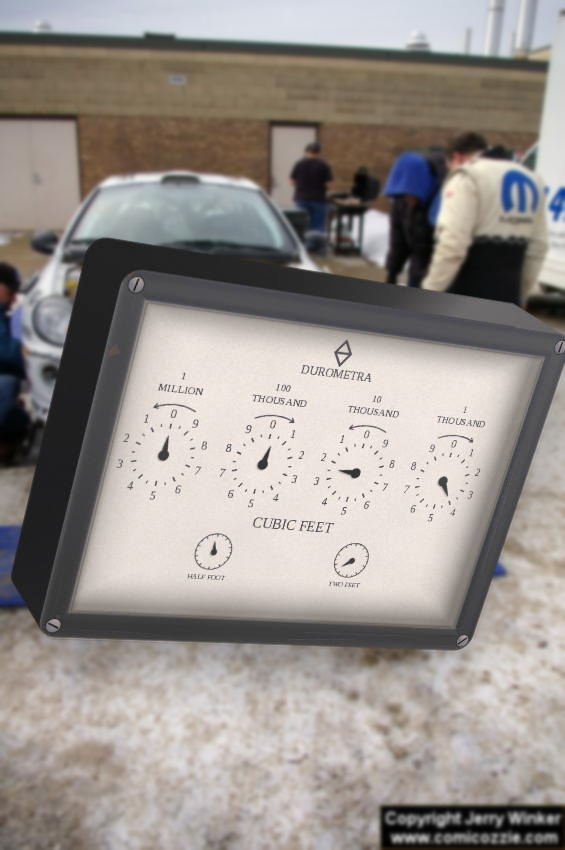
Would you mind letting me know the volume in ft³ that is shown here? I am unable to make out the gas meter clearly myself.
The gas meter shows 2400 ft³
